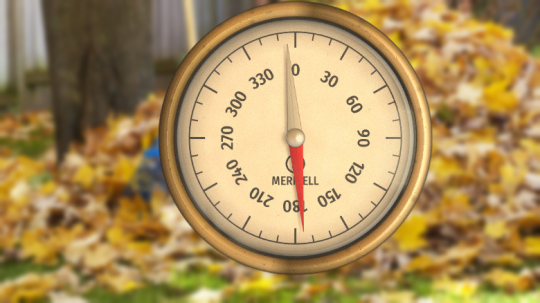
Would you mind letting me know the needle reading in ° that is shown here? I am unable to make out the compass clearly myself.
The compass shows 175 °
